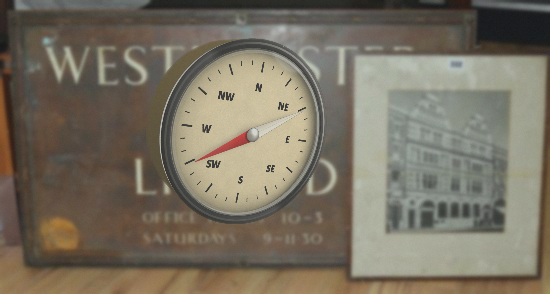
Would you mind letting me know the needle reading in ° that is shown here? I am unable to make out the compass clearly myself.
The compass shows 240 °
